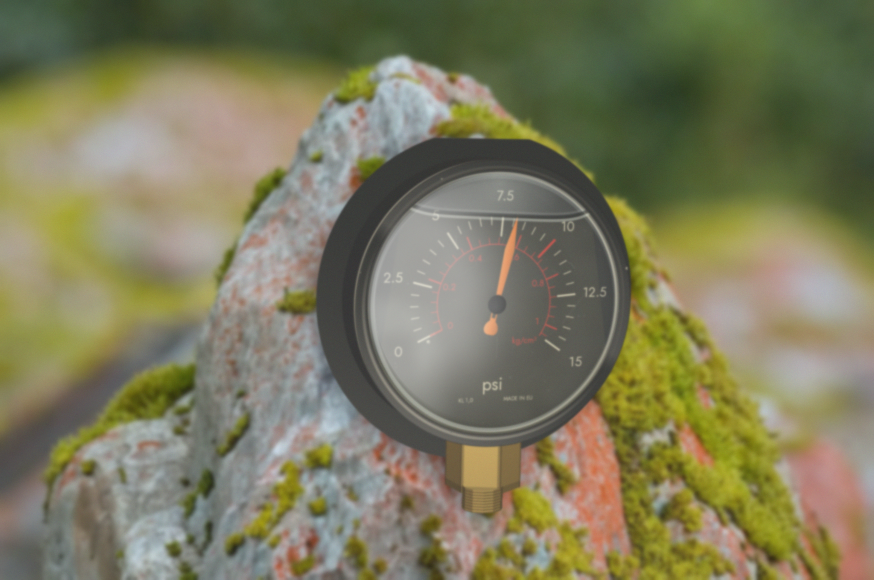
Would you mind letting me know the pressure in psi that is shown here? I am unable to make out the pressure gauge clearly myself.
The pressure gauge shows 8 psi
